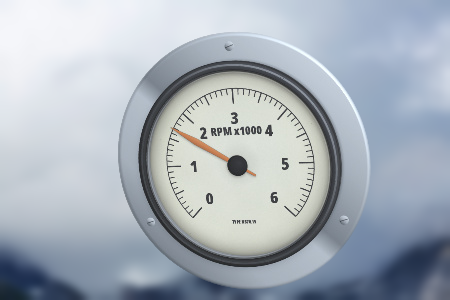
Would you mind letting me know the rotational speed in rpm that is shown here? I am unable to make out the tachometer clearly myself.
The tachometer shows 1700 rpm
